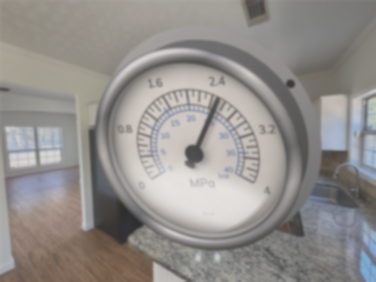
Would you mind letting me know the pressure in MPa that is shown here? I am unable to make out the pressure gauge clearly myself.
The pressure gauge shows 2.5 MPa
